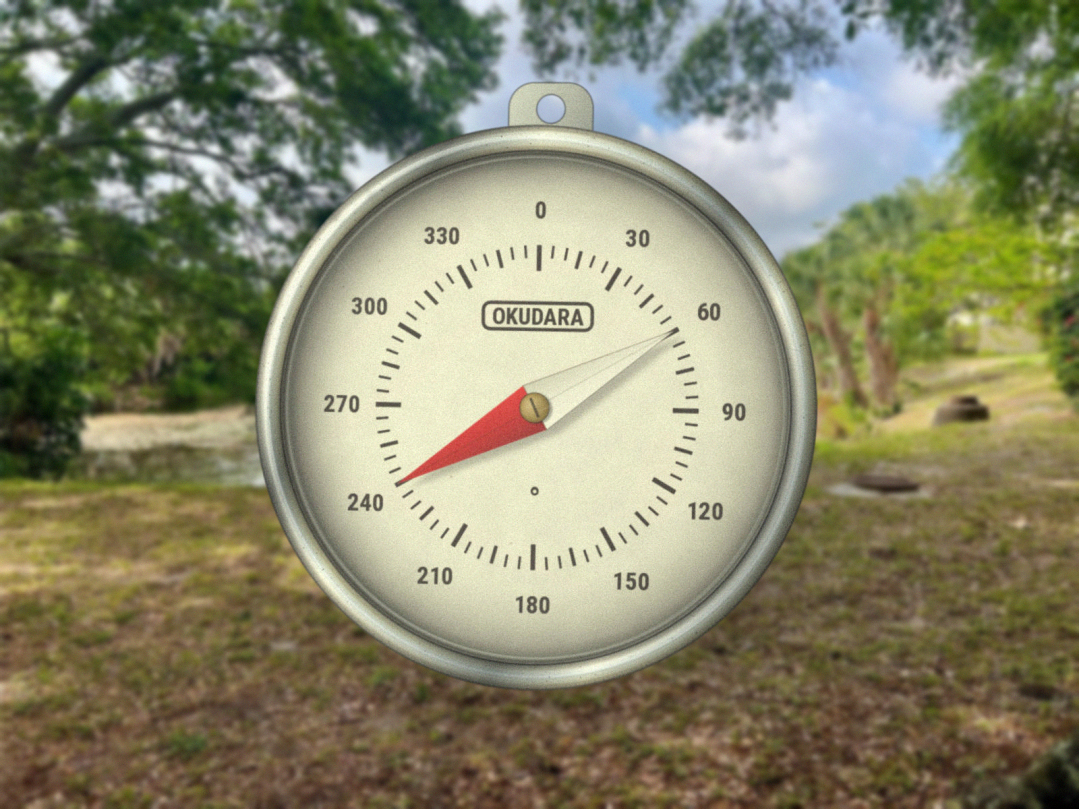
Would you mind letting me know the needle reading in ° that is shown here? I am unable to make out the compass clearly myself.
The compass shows 240 °
